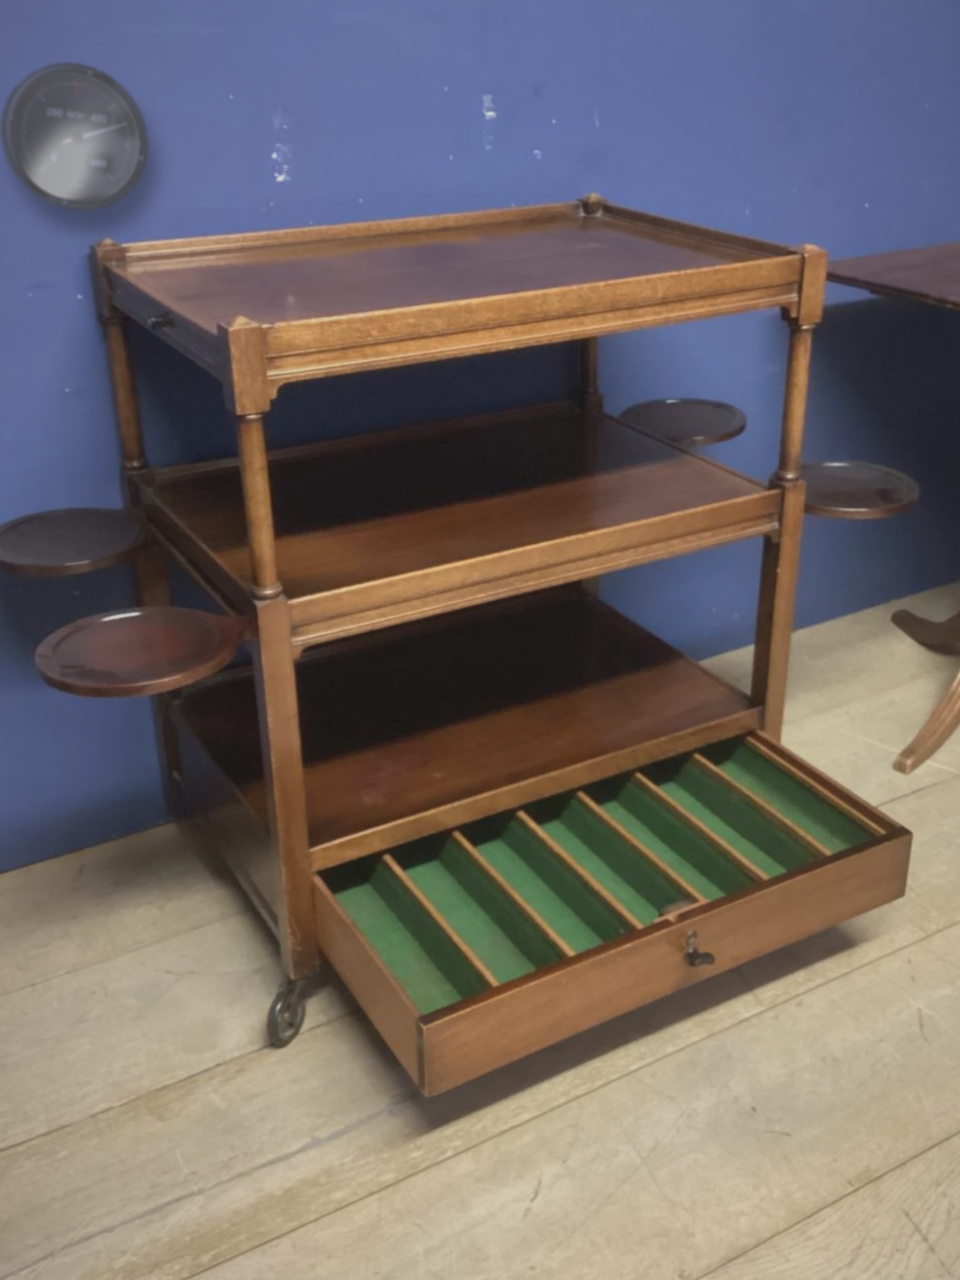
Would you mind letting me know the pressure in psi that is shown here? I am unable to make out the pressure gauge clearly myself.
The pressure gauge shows 450 psi
